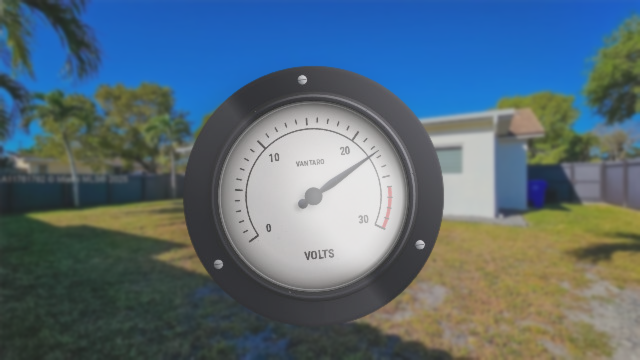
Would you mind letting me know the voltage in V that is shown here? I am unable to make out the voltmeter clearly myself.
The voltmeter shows 22.5 V
